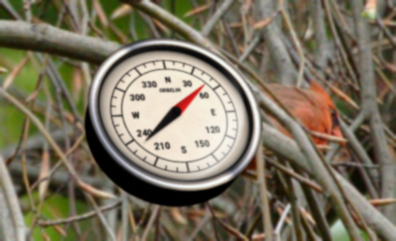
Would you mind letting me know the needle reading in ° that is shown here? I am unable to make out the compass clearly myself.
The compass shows 50 °
